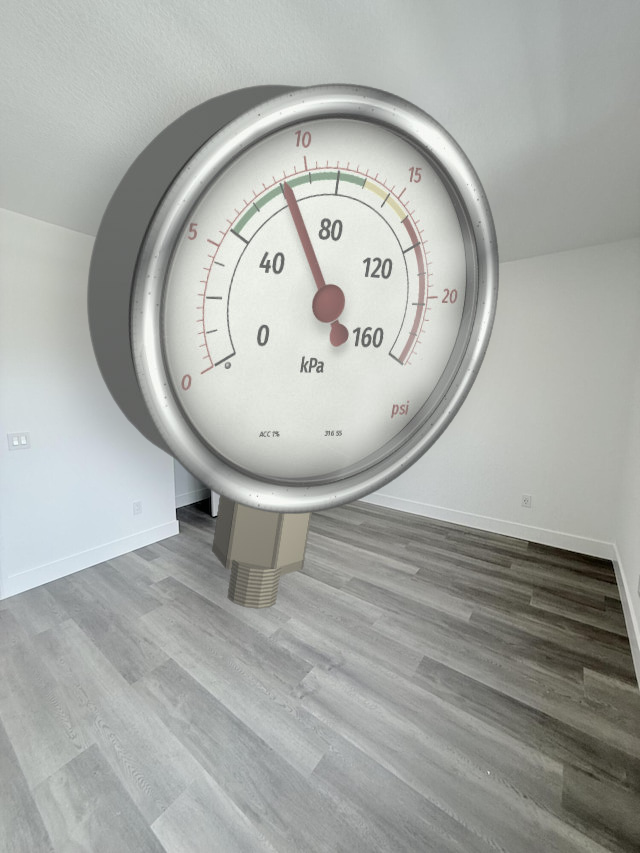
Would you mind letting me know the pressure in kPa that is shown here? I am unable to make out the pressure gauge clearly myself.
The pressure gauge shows 60 kPa
